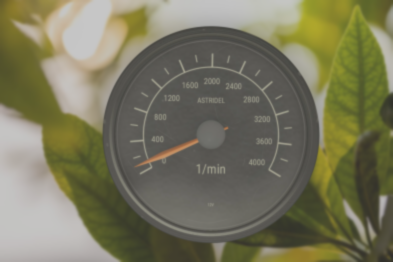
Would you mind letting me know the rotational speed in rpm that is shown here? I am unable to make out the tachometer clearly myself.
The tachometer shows 100 rpm
